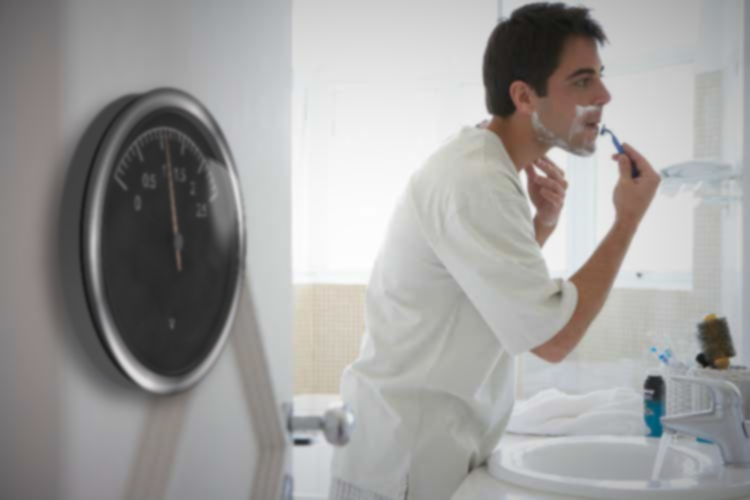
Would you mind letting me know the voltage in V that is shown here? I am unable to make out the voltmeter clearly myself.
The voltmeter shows 1 V
